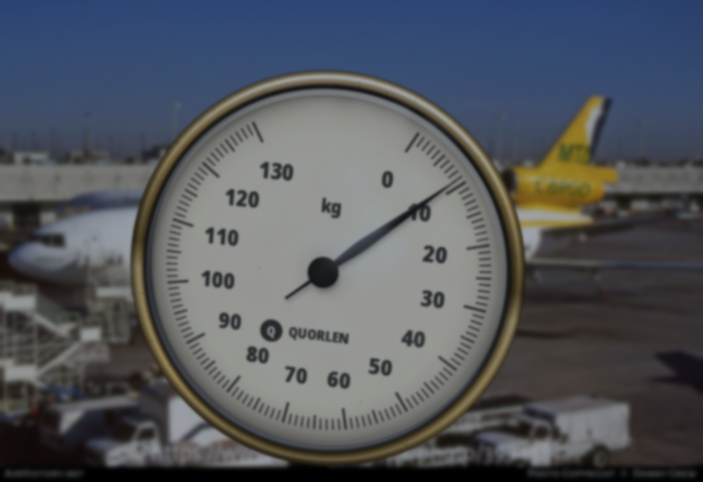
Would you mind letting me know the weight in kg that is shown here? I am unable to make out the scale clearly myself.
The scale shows 9 kg
